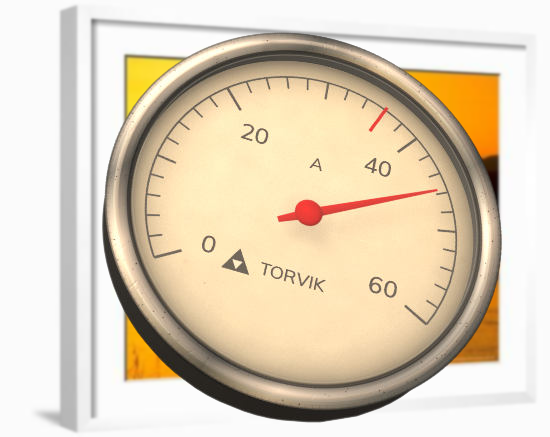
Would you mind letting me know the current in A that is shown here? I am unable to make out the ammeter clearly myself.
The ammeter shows 46 A
